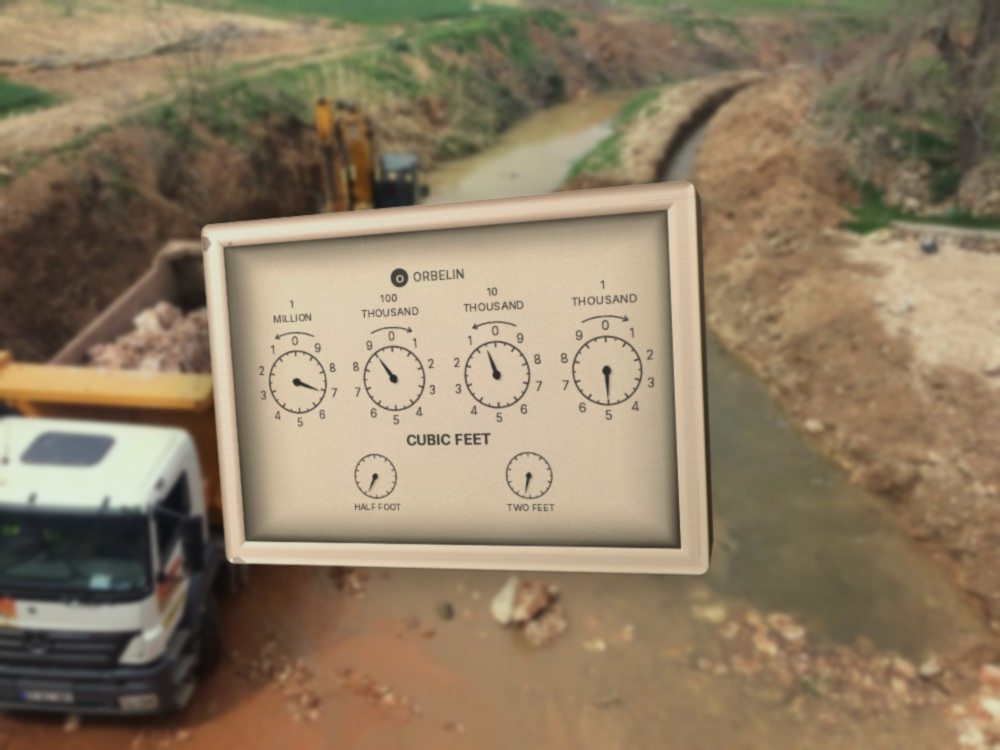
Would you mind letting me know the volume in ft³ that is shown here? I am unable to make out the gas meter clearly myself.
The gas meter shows 690500 ft³
